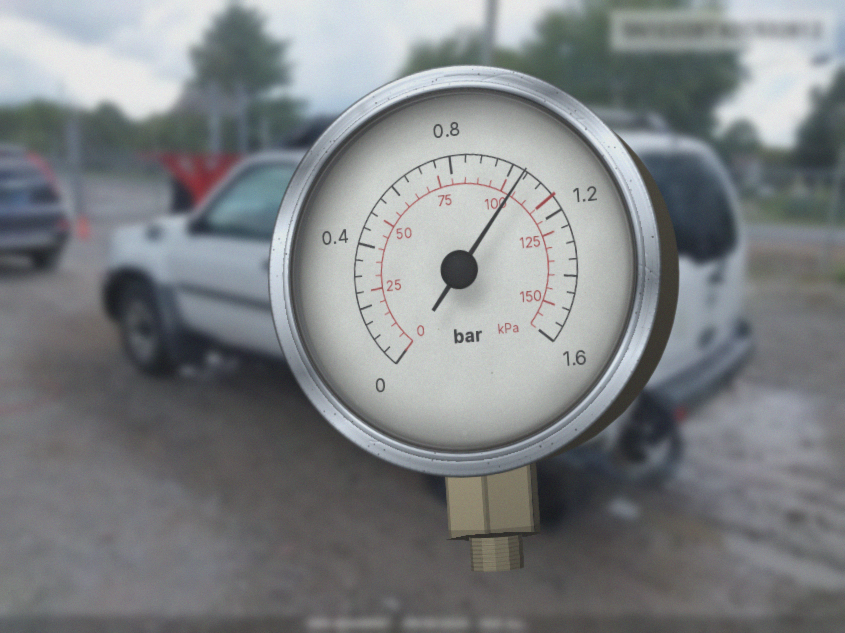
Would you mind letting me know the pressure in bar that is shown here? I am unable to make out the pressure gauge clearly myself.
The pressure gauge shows 1.05 bar
